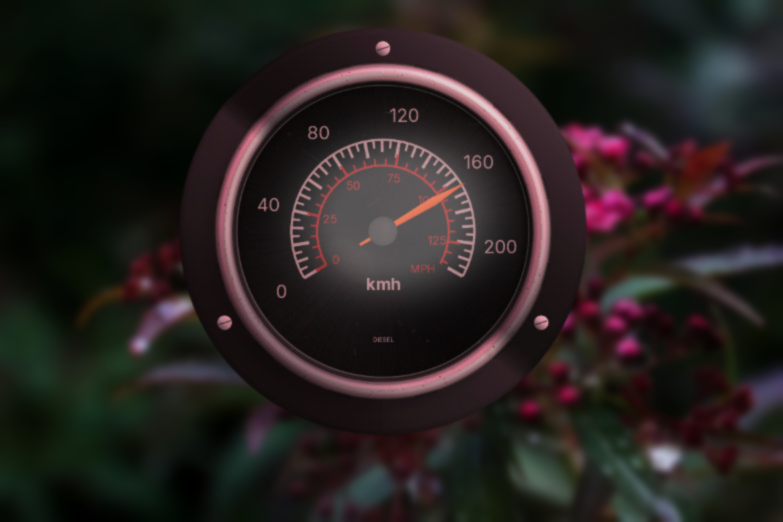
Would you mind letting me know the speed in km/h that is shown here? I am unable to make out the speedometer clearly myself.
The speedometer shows 165 km/h
